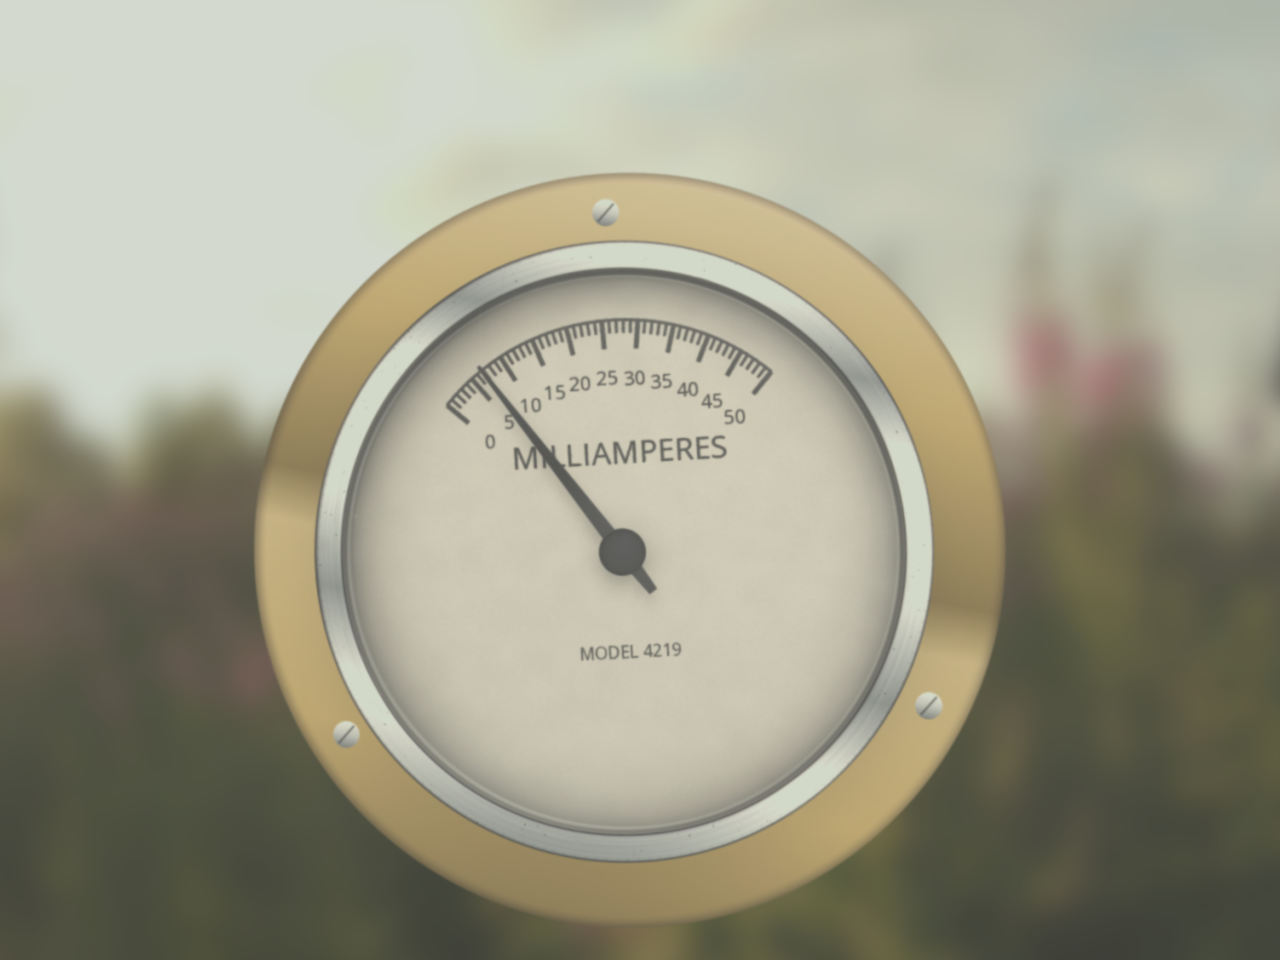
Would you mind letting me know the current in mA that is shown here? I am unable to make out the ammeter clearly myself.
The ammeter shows 7 mA
